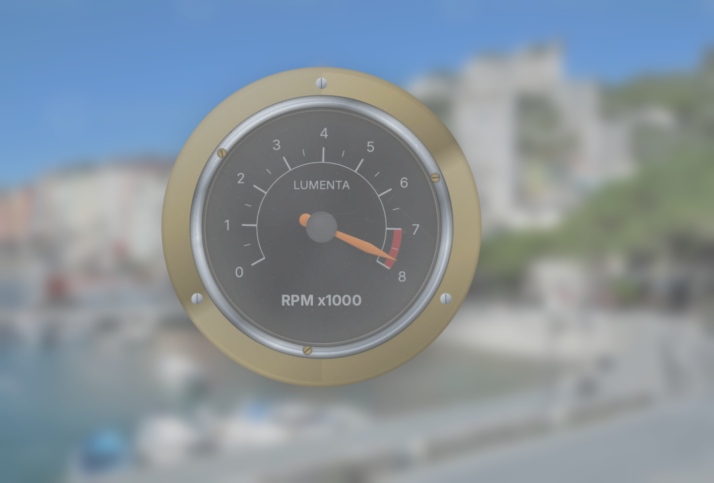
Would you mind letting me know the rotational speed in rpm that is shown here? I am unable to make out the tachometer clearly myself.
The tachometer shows 7750 rpm
